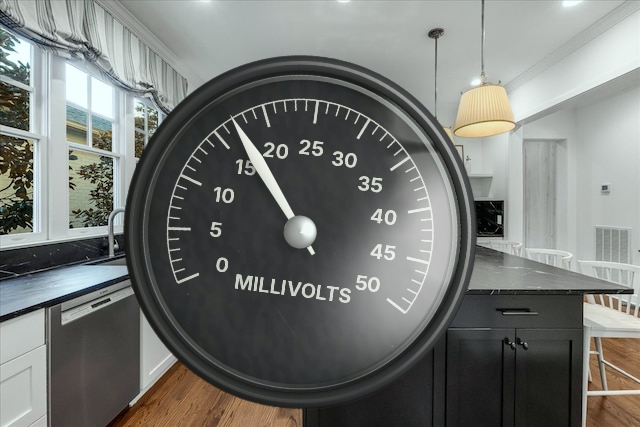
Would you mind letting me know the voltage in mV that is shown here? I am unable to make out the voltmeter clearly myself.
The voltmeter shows 17 mV
